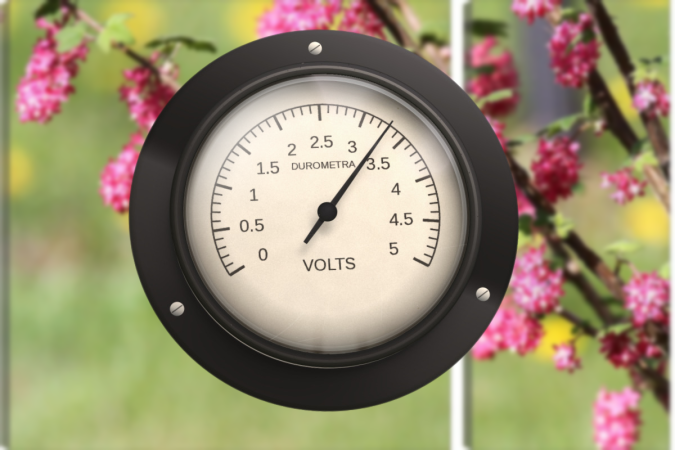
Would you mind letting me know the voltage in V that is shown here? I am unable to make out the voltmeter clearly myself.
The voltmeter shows 3.3 V
